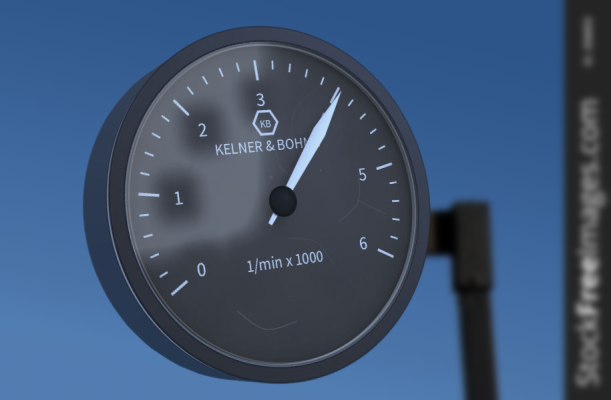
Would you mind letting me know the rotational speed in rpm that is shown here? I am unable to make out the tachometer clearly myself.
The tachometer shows 4000 rpm
